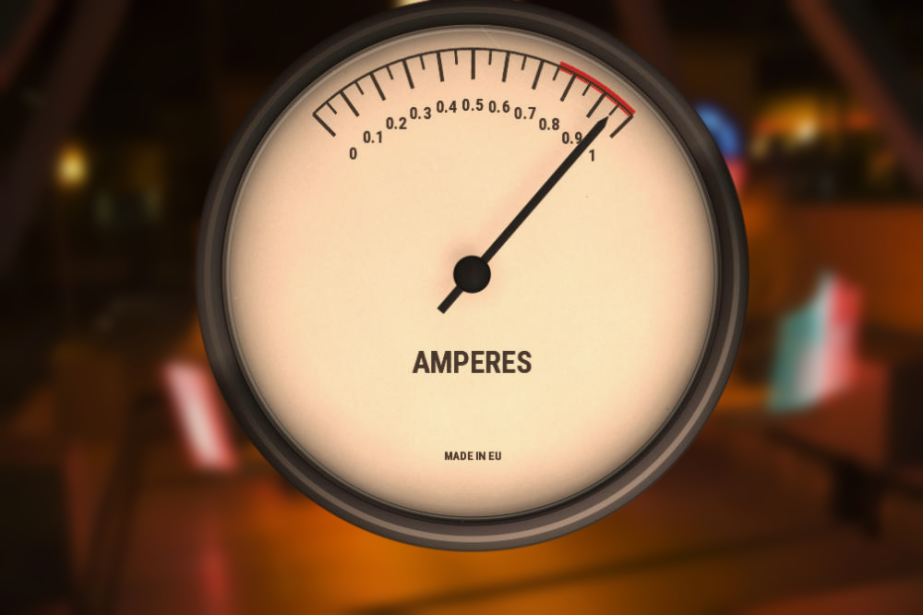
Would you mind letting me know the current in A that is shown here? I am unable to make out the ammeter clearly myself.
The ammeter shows 0.95 A
